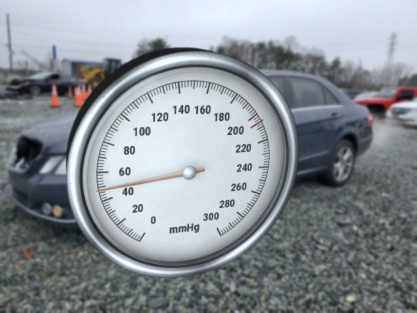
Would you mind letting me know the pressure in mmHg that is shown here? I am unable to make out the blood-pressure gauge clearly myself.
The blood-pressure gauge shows 50 mmHg
